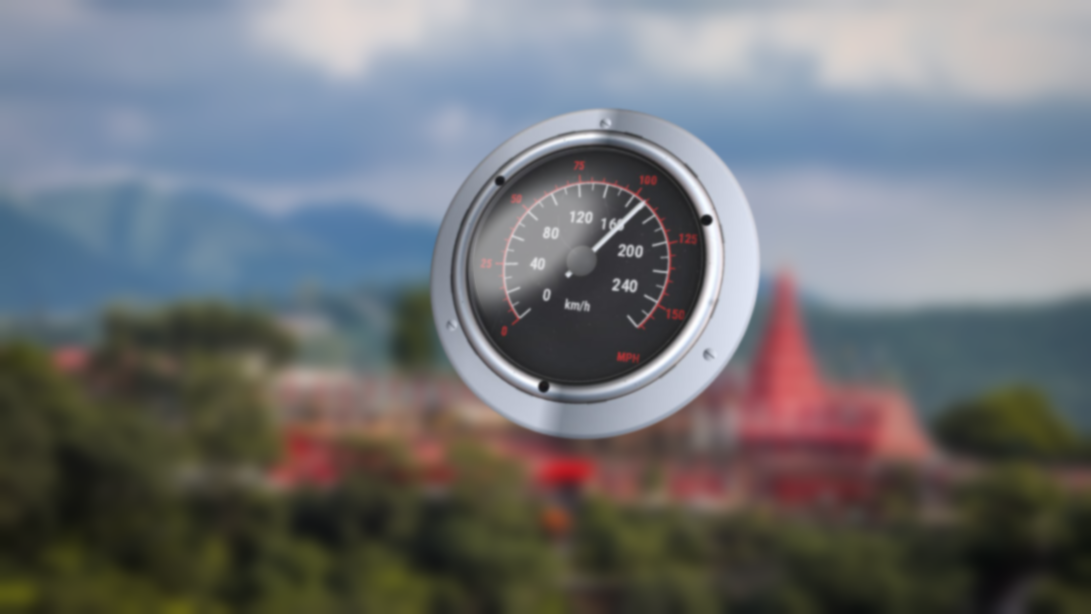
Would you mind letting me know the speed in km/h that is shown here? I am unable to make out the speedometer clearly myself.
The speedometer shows 170 km/h
